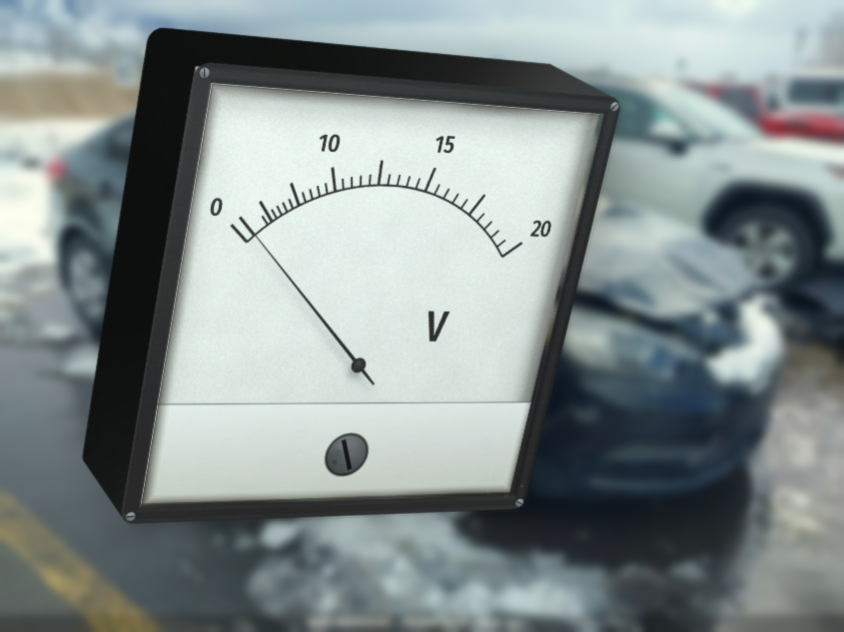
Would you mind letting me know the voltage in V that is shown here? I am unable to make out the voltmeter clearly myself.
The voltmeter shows 2.5 V
